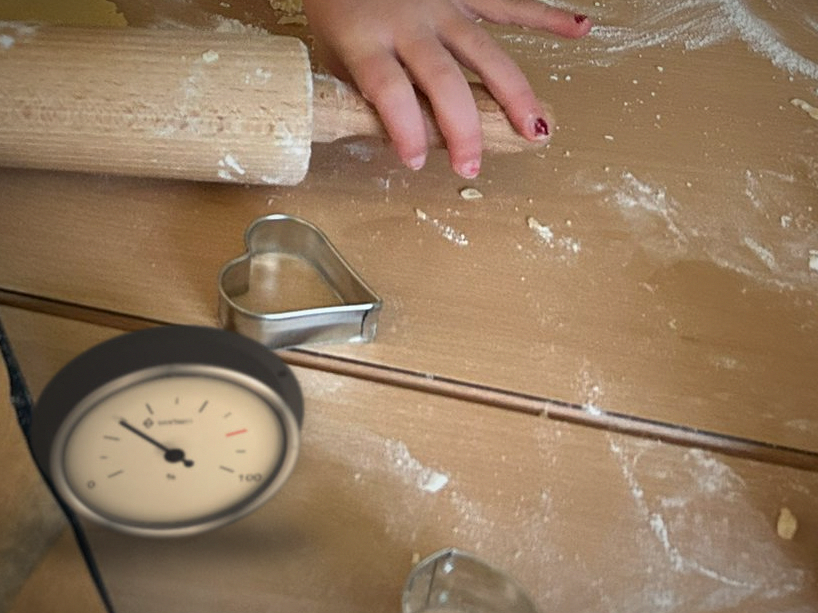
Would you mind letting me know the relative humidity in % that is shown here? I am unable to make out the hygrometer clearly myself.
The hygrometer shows 30 %
